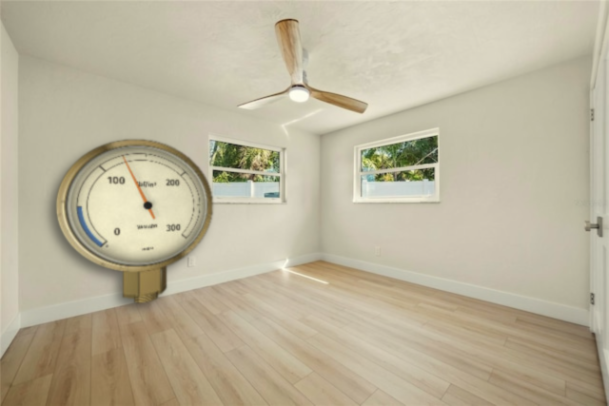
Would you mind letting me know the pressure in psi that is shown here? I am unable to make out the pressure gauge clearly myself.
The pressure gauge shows 125 psi
